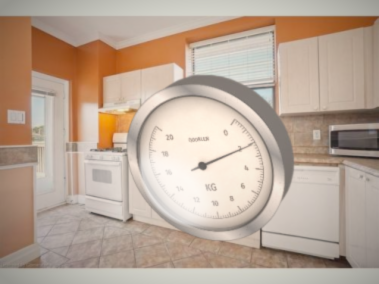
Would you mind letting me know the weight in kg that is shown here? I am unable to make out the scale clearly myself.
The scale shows 2 kg
